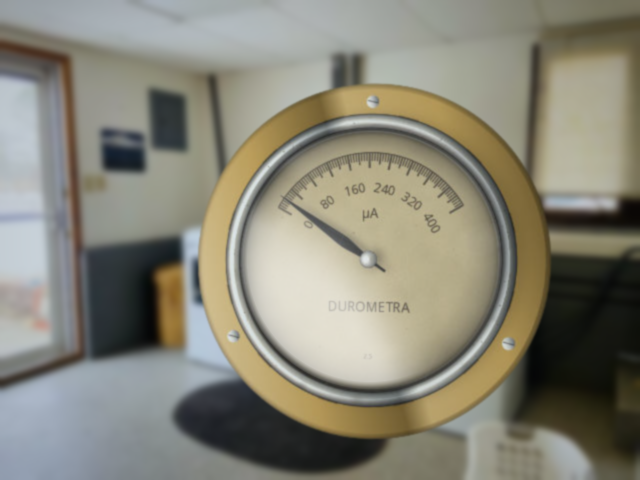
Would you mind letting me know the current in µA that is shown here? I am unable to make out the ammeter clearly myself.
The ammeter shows 20 µA
